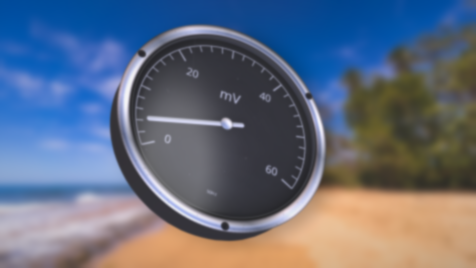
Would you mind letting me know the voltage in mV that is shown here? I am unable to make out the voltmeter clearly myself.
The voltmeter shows 4 mV
